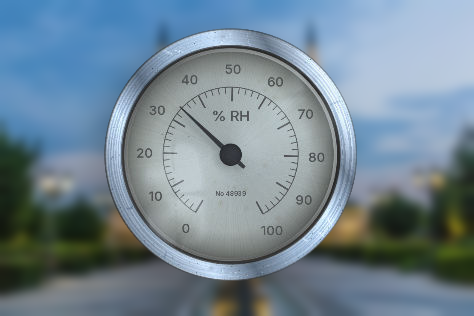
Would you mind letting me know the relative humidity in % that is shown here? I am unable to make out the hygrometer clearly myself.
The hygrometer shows 34 %
